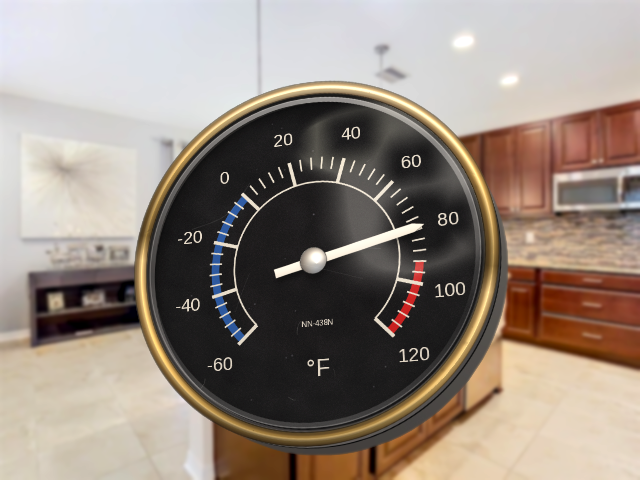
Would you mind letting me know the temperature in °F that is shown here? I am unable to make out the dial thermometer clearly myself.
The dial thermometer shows 80 °F
